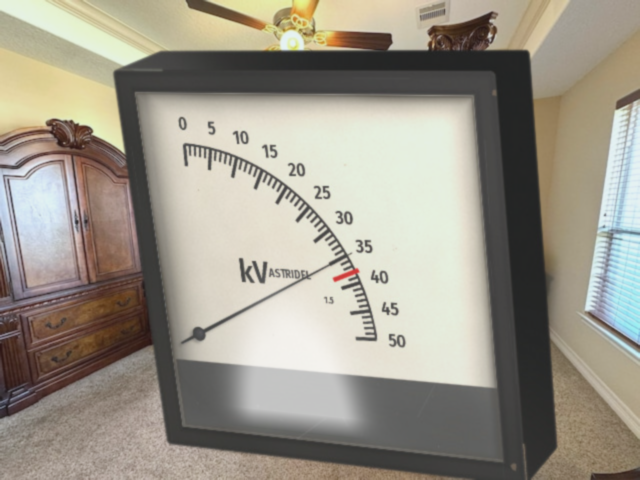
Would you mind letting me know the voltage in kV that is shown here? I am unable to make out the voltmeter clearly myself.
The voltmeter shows 35 kV
